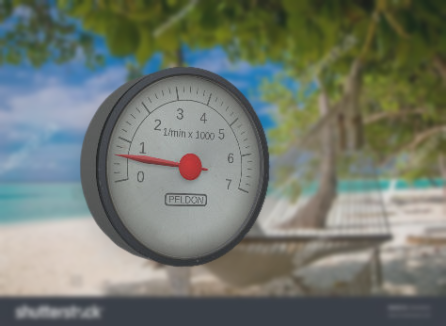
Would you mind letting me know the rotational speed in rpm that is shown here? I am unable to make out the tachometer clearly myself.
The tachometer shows 600 rpm
